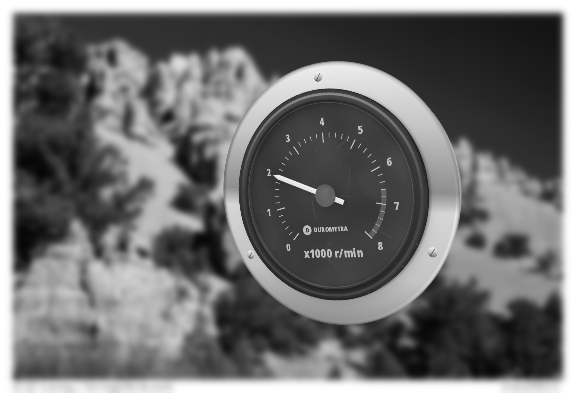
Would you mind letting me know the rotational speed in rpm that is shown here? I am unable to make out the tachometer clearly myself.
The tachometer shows 2000 rpm
